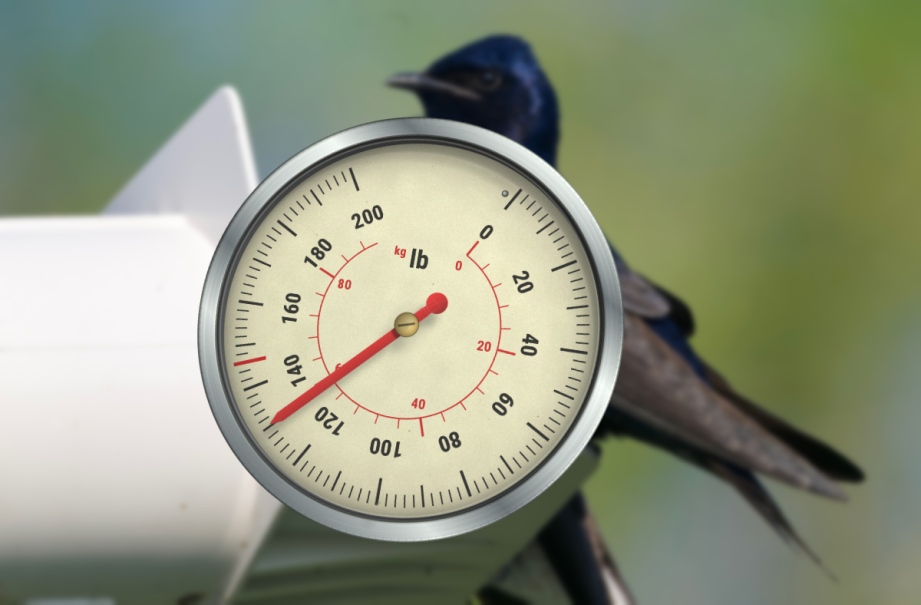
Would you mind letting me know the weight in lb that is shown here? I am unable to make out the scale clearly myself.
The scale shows 130 lb
